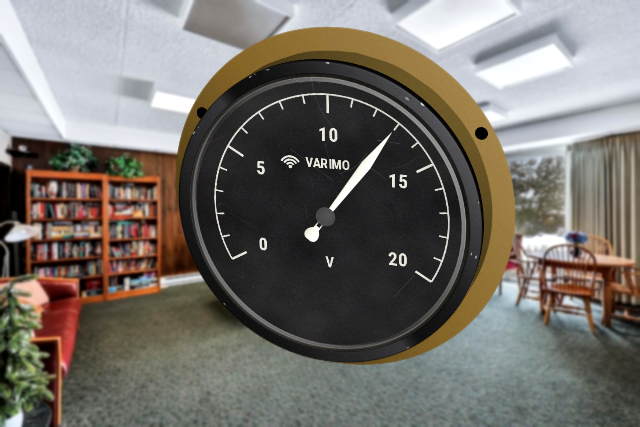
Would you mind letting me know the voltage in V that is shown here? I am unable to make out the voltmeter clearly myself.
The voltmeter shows 13 V
